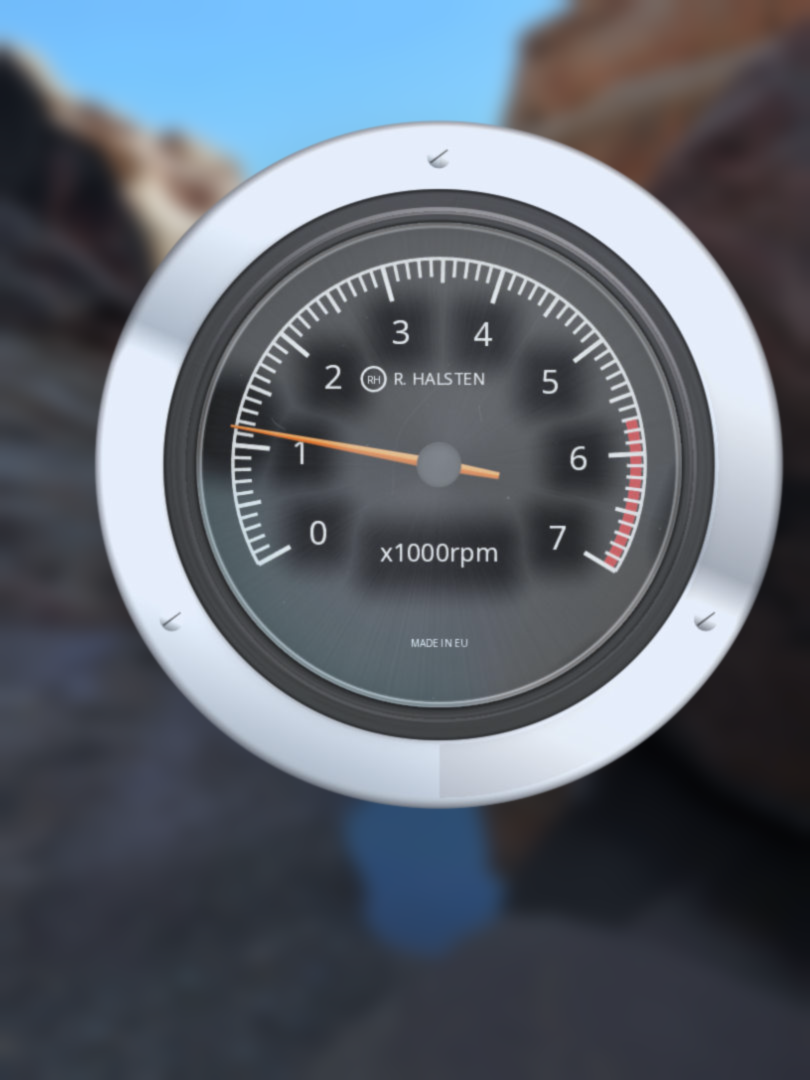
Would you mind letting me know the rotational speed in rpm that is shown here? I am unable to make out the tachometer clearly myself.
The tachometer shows 1150 rpm
